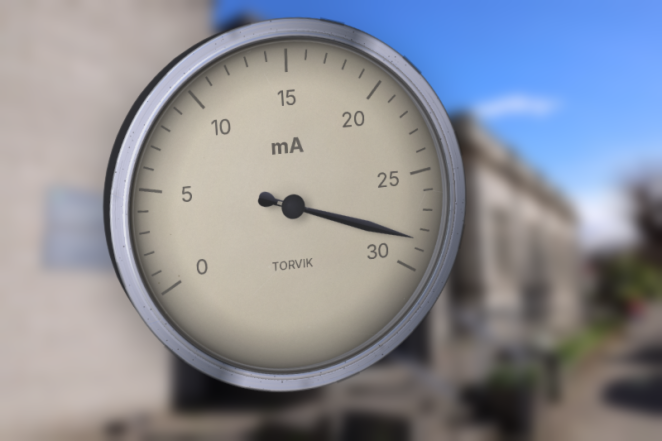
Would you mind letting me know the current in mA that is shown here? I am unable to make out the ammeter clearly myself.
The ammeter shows 28.5 mA
